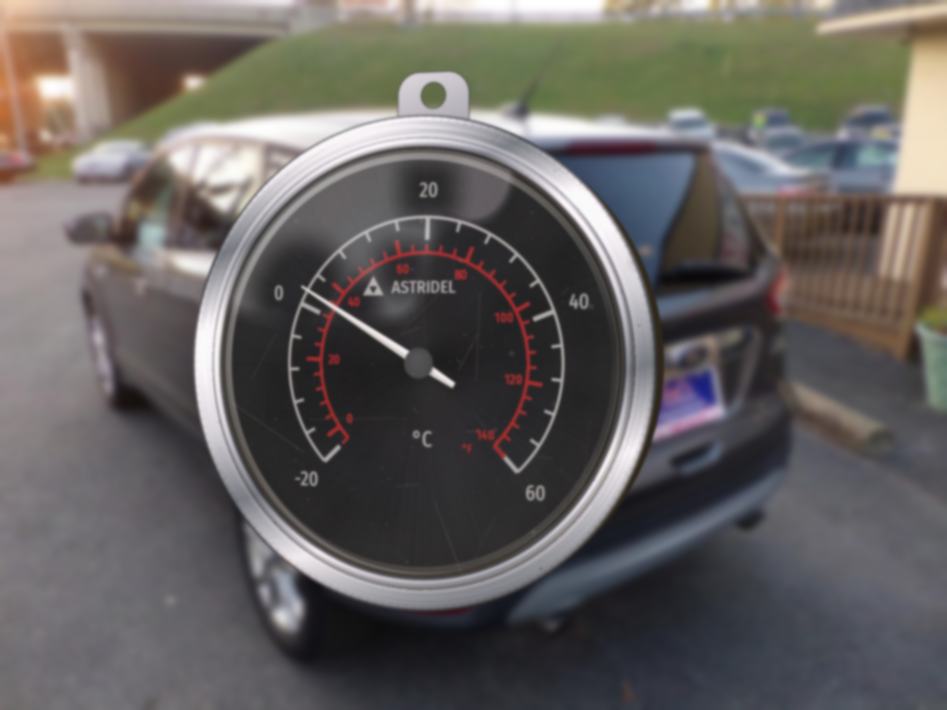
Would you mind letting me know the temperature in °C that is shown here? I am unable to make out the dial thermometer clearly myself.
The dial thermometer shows 2 °C
